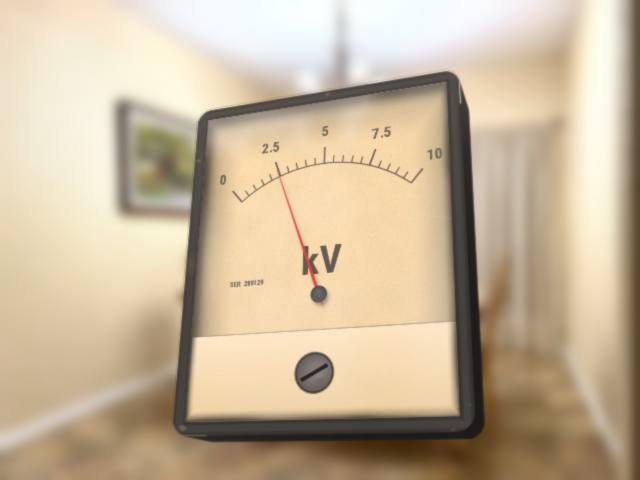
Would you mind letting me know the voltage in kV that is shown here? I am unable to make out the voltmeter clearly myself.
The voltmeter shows 2.5 kV
